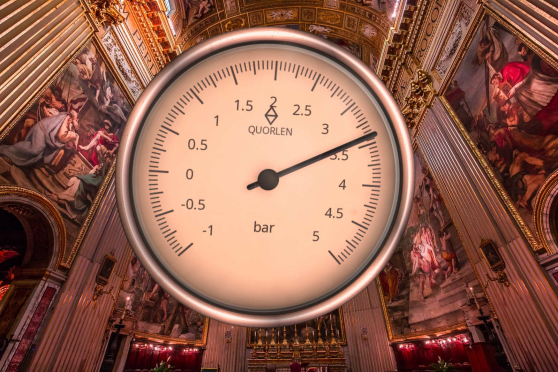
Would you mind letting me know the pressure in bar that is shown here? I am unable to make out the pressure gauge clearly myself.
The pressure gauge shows 3.4 bar
